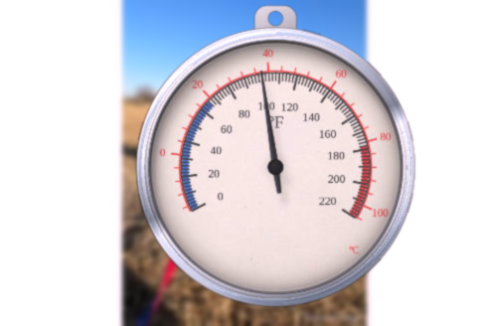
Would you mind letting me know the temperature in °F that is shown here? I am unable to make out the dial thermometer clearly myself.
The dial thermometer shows 100 °F
